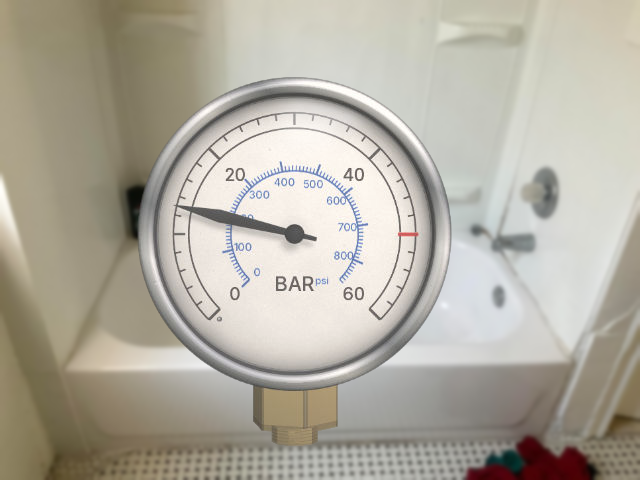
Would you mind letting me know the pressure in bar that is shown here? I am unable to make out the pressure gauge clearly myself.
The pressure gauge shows 13 bar
